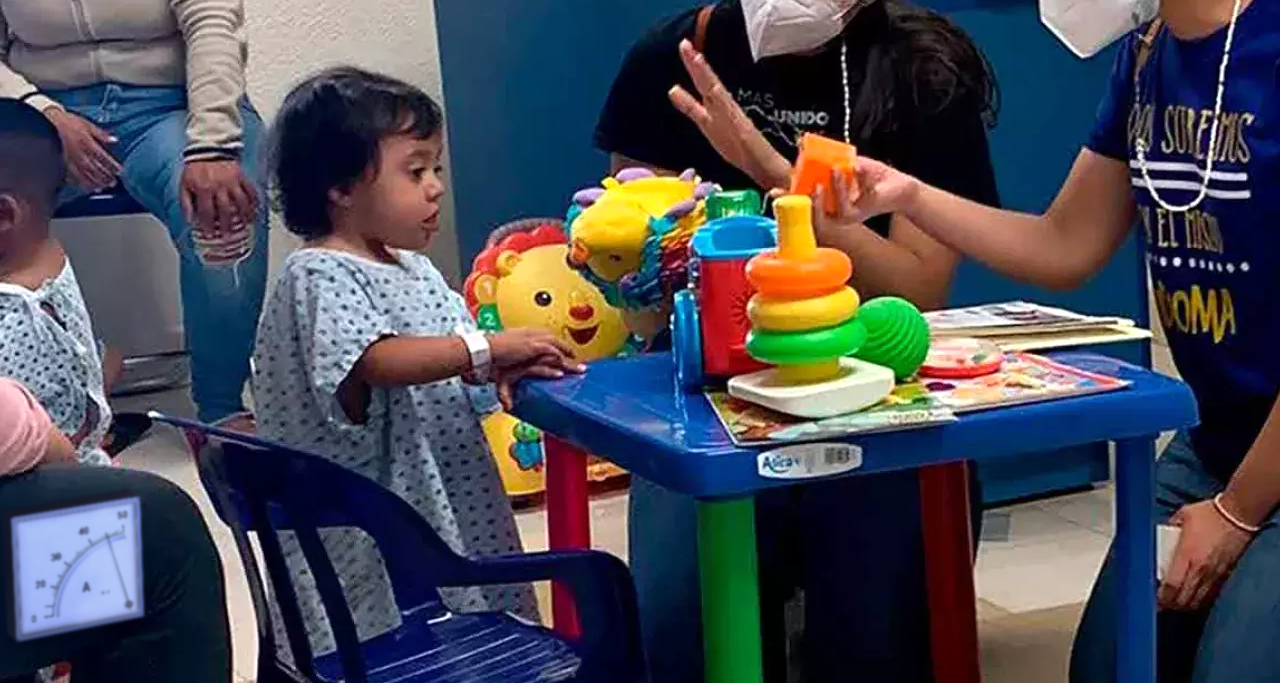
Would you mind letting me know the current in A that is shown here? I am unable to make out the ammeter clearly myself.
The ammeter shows 45 A
